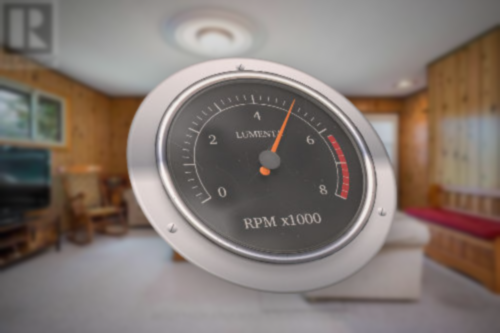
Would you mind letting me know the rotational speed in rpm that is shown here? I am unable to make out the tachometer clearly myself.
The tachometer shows 5000 rpm
